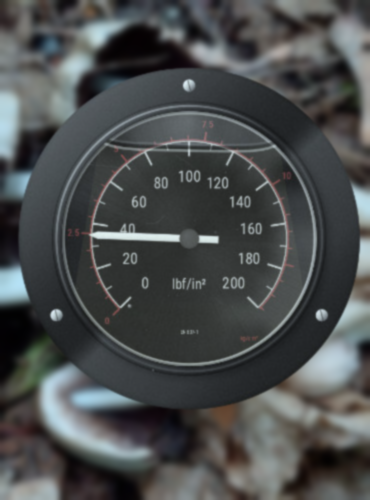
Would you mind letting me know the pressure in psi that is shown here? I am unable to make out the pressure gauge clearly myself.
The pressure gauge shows 35 psi
